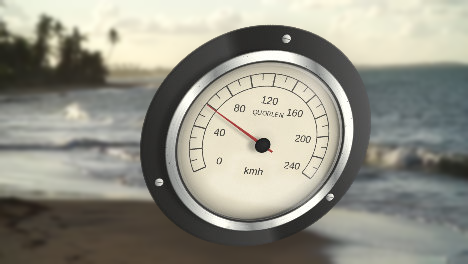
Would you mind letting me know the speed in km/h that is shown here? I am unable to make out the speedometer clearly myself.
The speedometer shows 60 km/h
